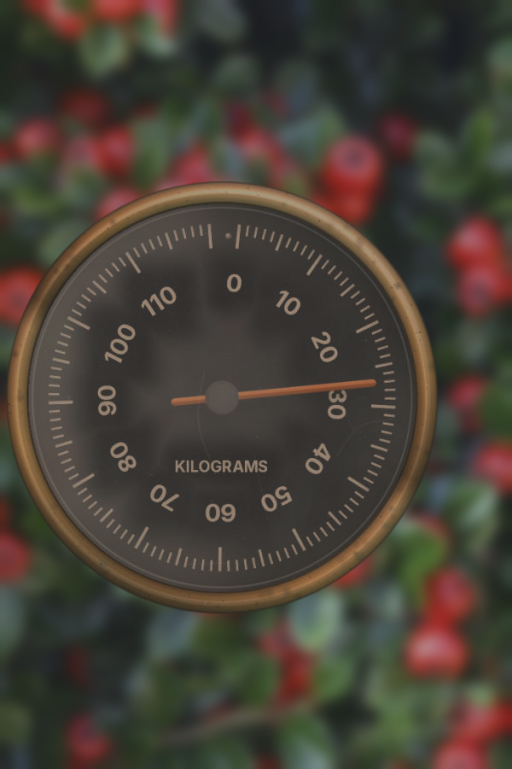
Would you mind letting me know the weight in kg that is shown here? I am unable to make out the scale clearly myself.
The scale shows 27 kg
